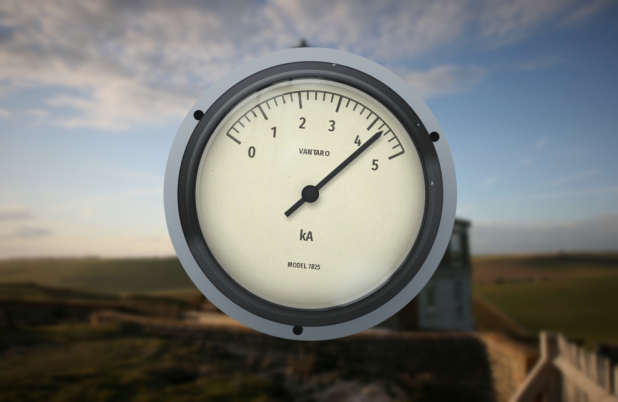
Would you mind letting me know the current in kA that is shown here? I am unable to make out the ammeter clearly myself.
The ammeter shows 4.3 kA
